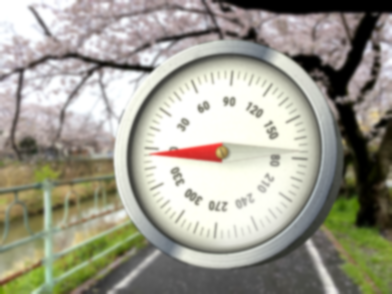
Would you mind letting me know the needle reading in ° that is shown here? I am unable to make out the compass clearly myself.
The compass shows 355 °
